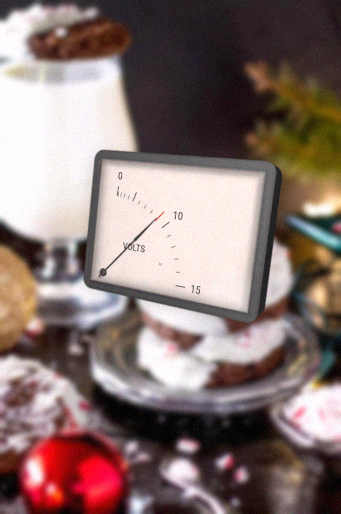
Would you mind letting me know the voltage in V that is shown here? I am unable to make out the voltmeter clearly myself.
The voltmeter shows 9 V
